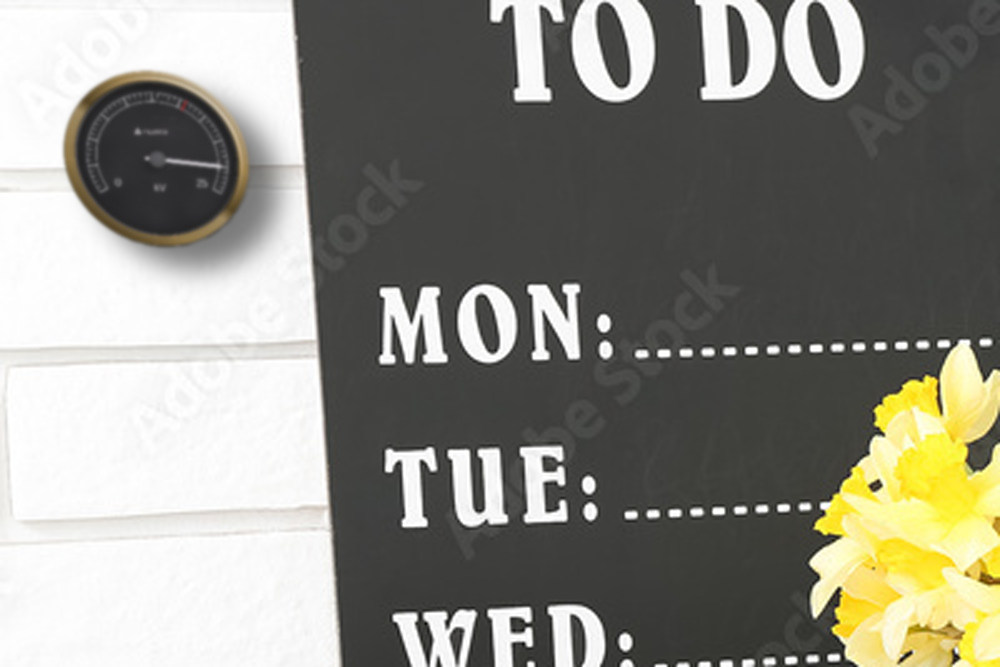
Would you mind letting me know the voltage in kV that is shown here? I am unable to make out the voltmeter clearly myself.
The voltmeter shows 22.5 kV
